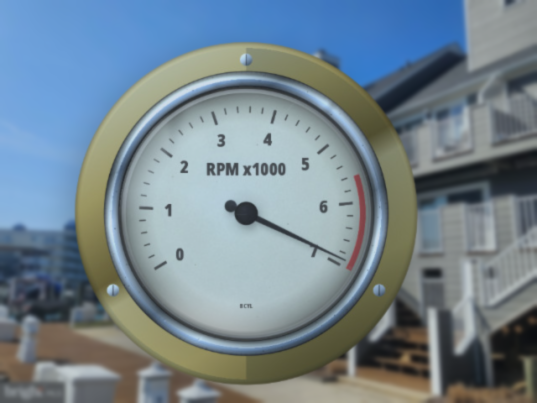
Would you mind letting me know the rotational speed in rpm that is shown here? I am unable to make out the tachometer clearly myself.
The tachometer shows 6900 rpm
